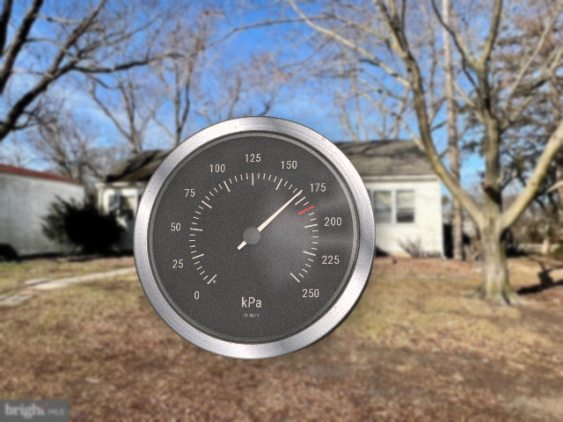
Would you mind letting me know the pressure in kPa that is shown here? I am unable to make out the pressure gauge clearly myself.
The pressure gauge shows 170 kPa
